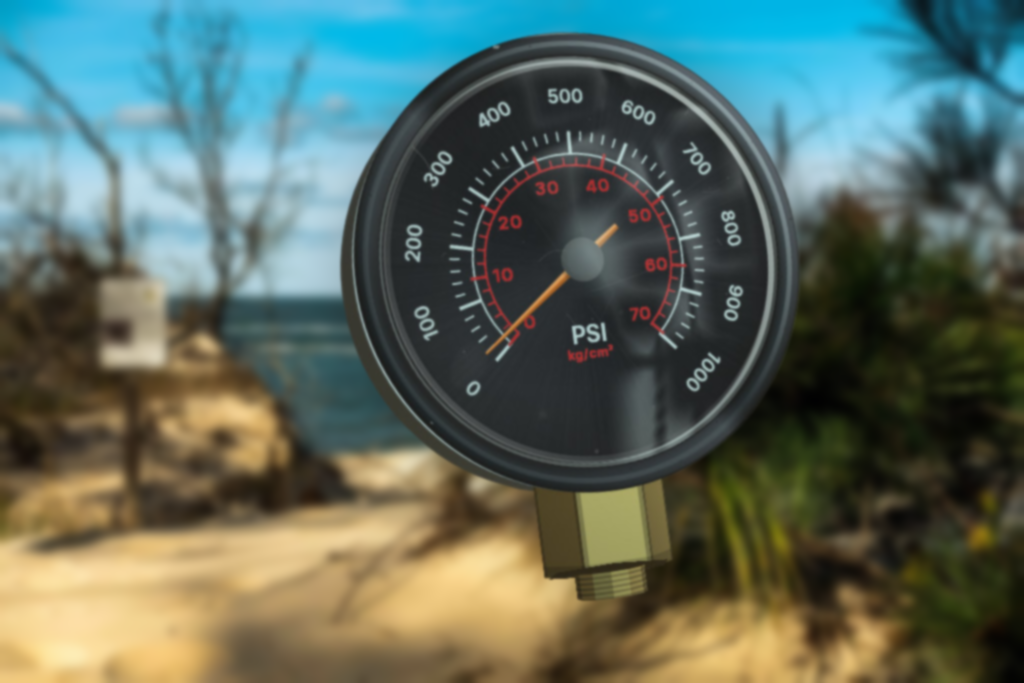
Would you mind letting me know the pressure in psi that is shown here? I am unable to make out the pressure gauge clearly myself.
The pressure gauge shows 20 psi
